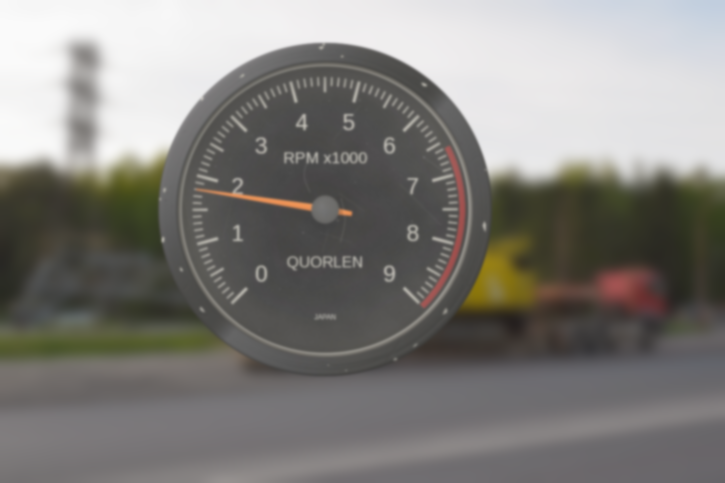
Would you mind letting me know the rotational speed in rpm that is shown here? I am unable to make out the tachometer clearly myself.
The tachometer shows 1800 rpm
